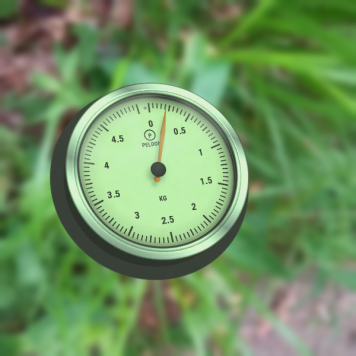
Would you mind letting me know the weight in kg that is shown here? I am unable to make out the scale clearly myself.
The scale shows 0.2 kg
